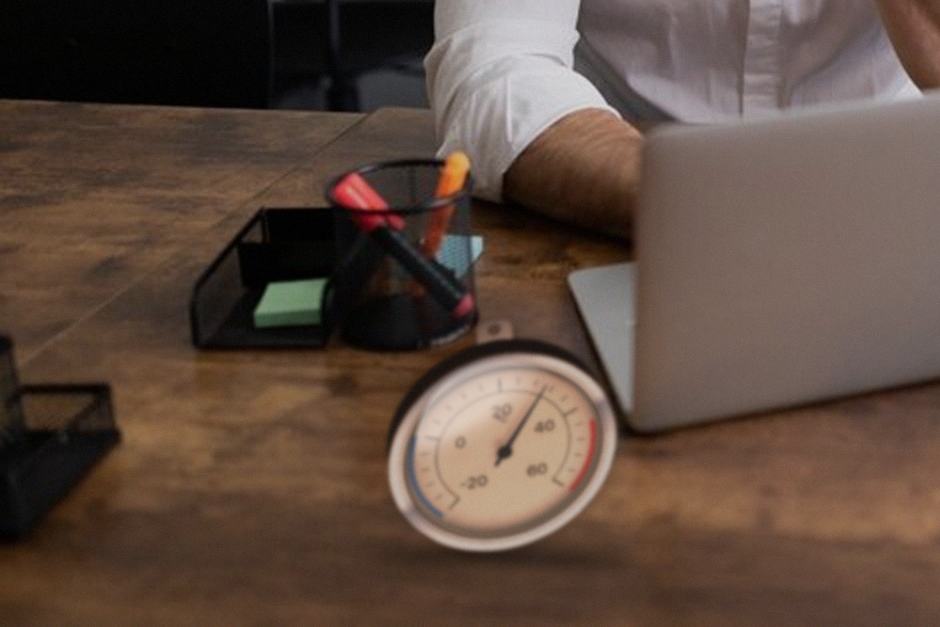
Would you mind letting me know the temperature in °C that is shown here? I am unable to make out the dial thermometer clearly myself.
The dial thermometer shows 30 °C
